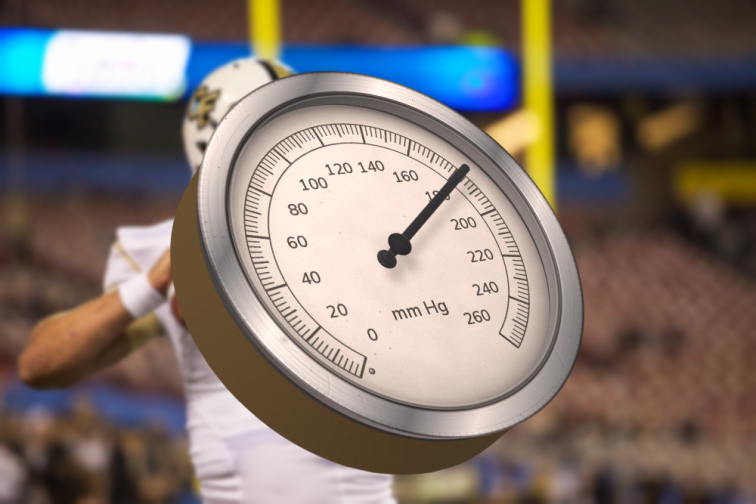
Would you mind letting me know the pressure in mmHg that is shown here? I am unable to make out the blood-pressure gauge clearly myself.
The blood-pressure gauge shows 182 mmHg
